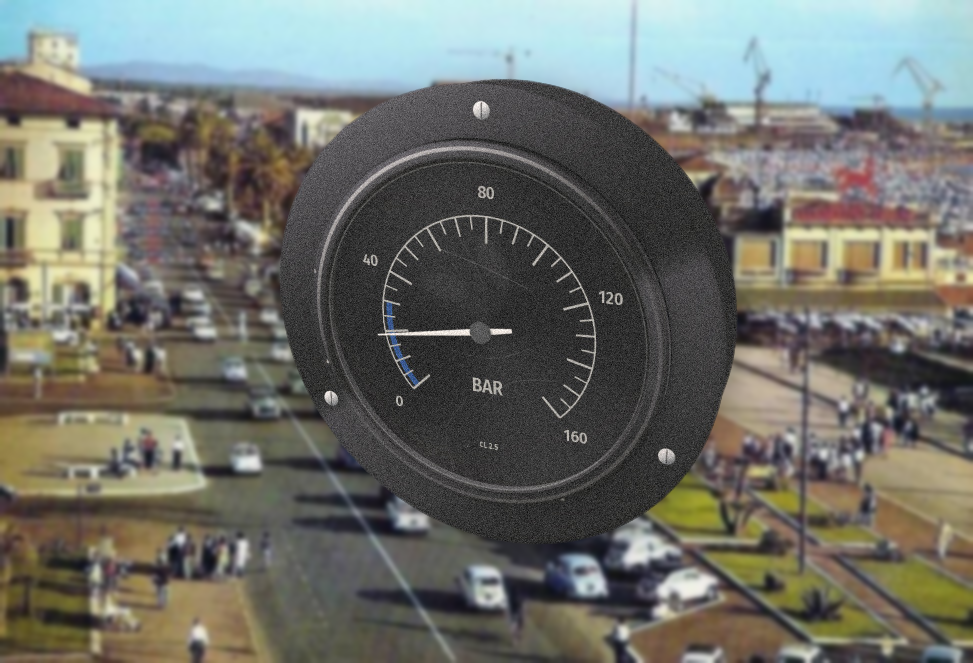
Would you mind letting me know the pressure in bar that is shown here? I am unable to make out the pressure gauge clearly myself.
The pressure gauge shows 20 bar
